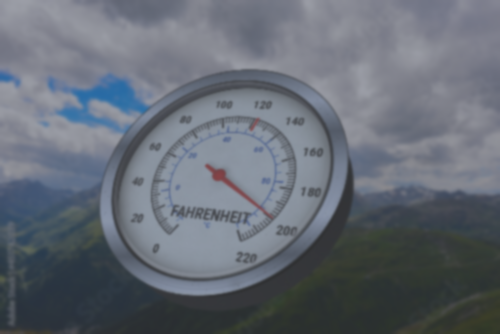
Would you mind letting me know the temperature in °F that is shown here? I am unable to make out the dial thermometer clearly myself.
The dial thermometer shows 200 °F
